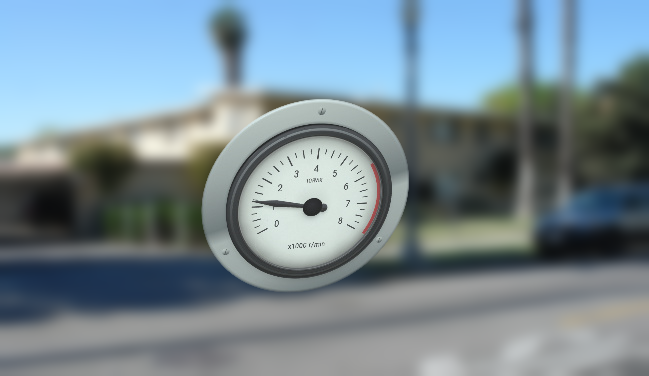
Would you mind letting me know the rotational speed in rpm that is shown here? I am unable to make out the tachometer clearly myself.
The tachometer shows 1250 rpm
